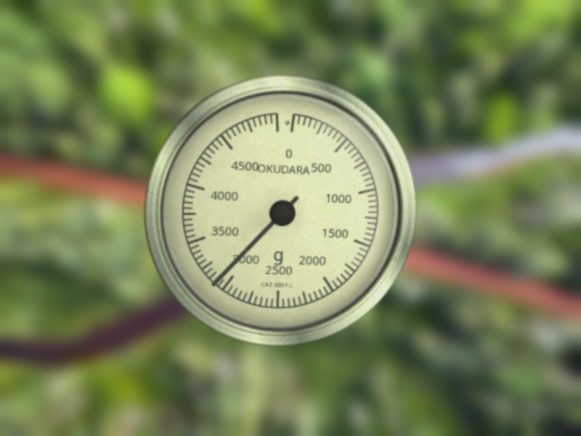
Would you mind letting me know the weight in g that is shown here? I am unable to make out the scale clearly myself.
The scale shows 3100 g
